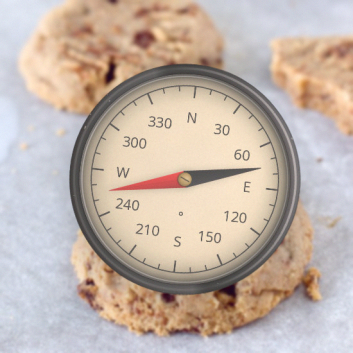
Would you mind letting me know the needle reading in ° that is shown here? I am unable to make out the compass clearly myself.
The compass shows 255 °
